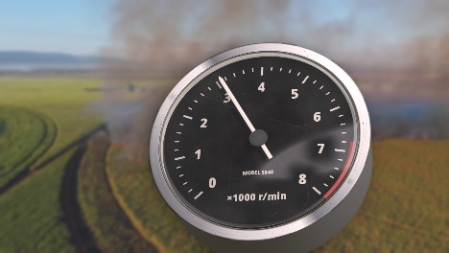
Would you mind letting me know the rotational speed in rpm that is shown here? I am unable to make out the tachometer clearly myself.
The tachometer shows 3100 rpm
